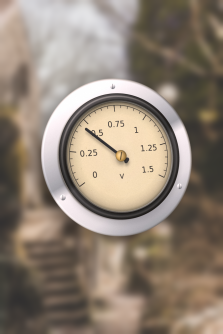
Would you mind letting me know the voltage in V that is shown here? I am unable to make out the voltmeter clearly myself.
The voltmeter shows 0.45 V
